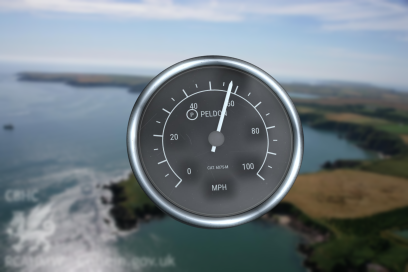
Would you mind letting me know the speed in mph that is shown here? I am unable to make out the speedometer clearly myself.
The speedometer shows 57.5 mph
